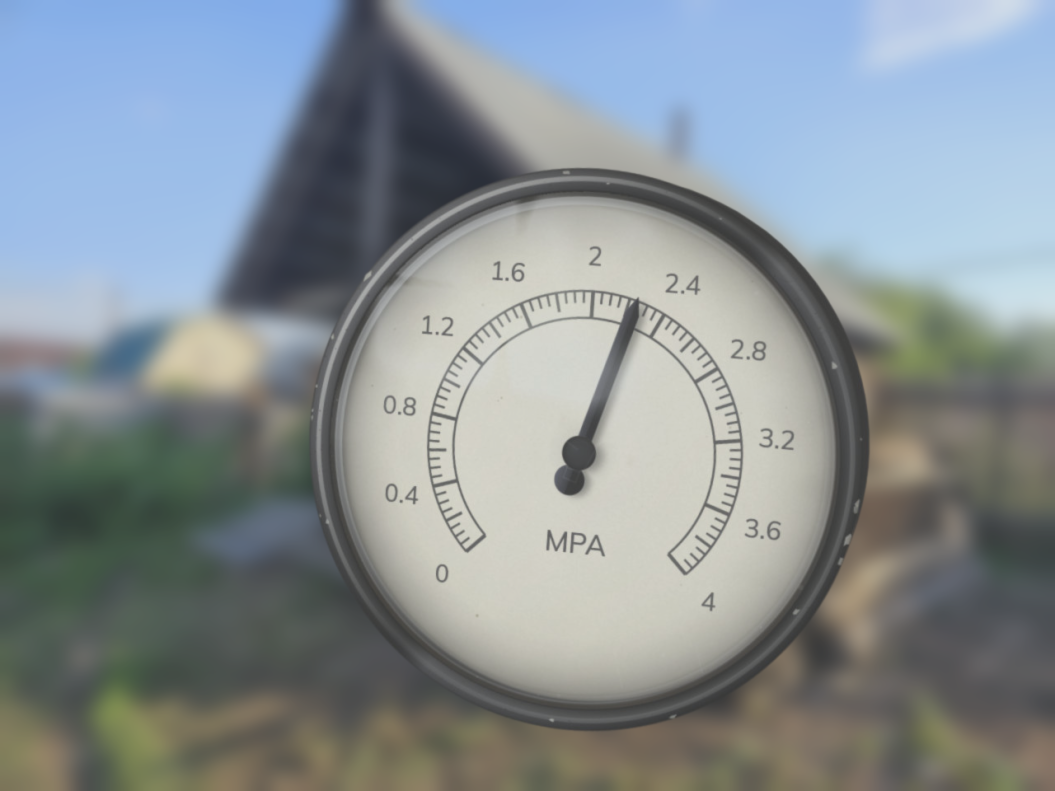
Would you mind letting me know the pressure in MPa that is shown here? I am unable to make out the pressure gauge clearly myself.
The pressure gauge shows 2.25 MPa
